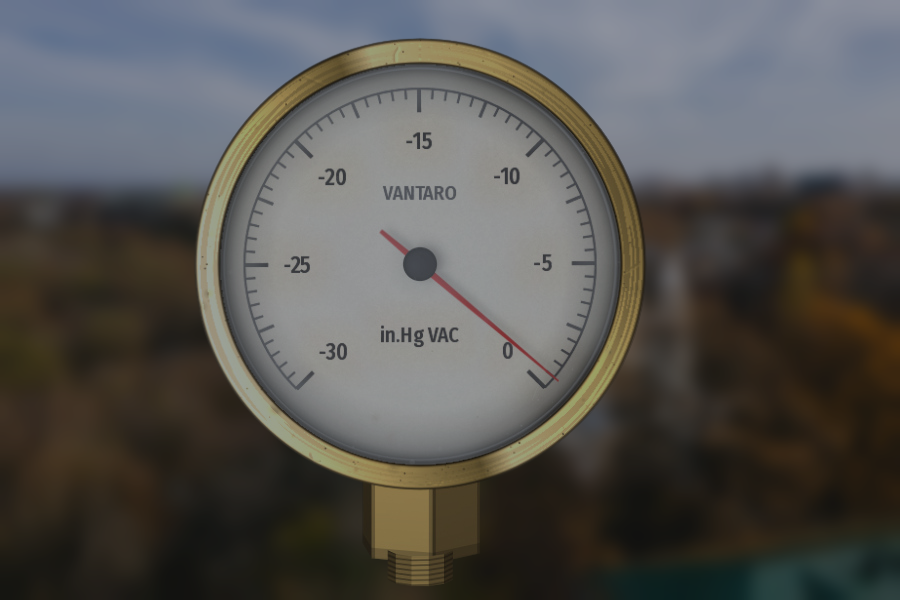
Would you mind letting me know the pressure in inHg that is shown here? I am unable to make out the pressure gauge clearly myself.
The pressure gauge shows -0.5 inHg
